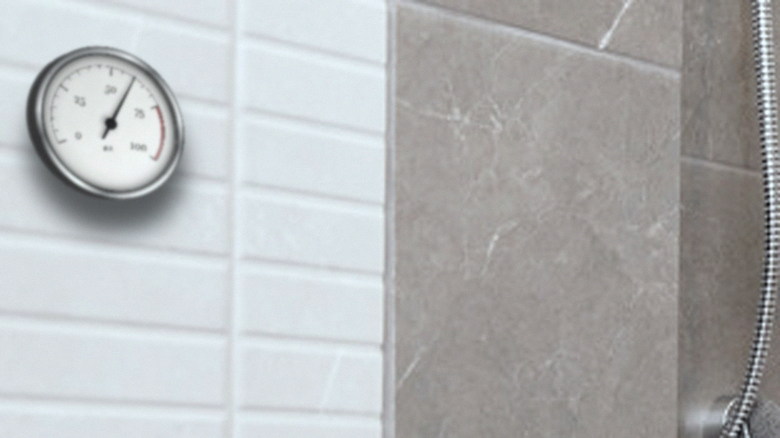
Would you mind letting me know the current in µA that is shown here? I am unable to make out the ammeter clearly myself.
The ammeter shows 60 µA
